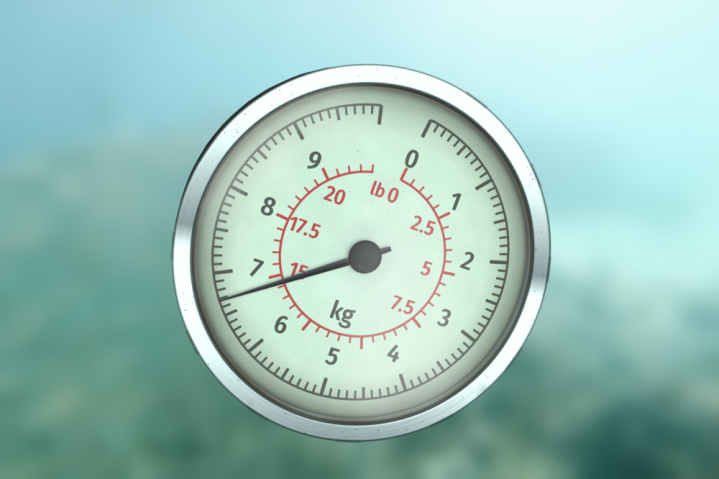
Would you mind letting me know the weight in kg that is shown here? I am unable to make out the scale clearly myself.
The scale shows 6.7 kg
